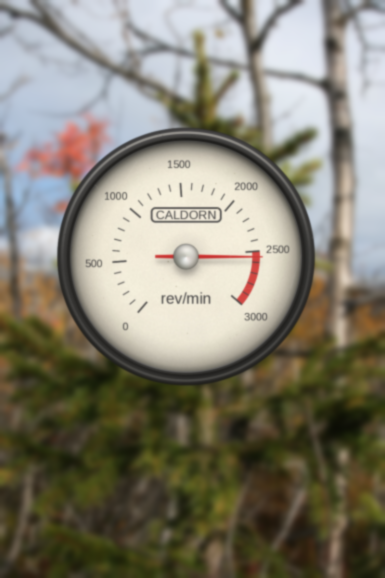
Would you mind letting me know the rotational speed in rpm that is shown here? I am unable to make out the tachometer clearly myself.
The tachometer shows 2550 rpm
